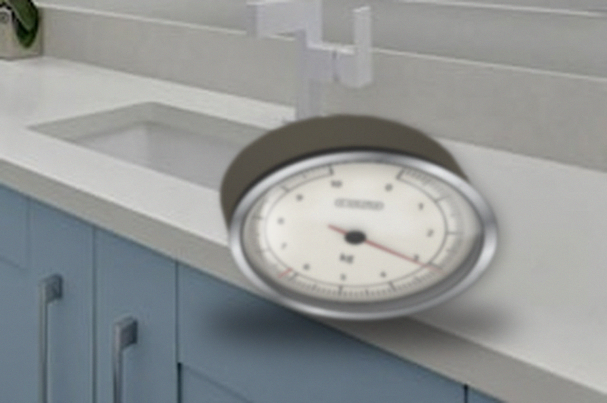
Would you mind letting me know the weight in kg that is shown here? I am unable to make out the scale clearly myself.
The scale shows 3 kg
